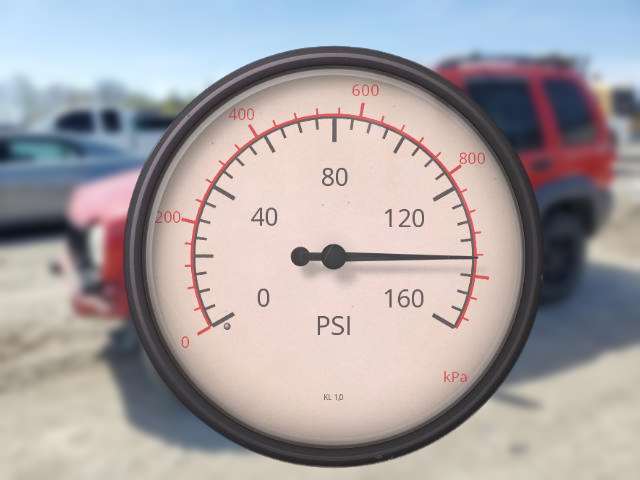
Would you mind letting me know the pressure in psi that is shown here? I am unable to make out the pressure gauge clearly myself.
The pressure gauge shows 140 psi
